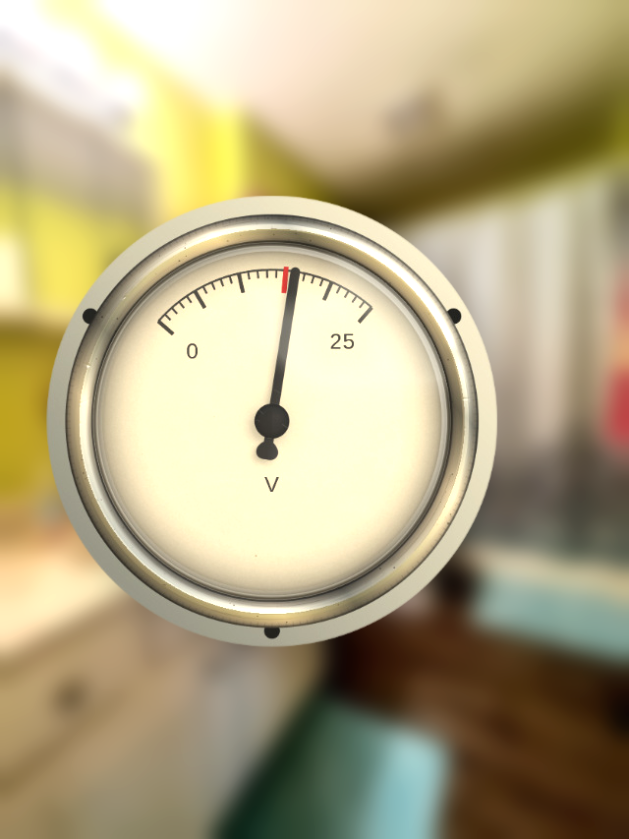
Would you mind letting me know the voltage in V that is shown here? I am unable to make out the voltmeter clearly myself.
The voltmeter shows 16 V
